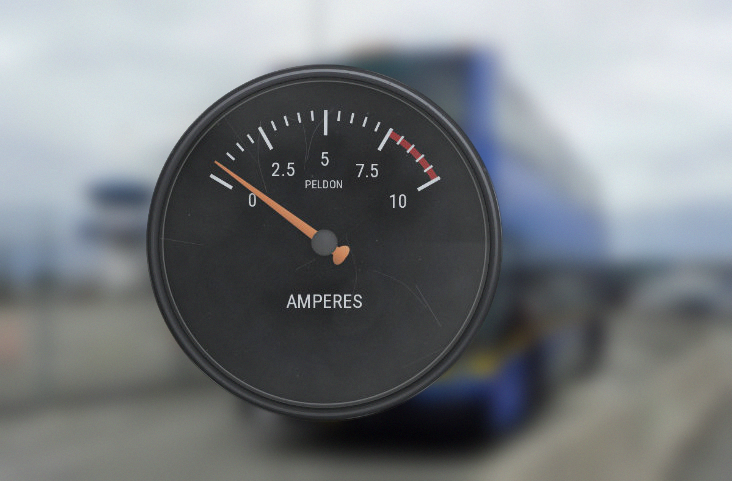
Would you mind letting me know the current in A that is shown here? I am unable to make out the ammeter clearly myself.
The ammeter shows 0.5 A
